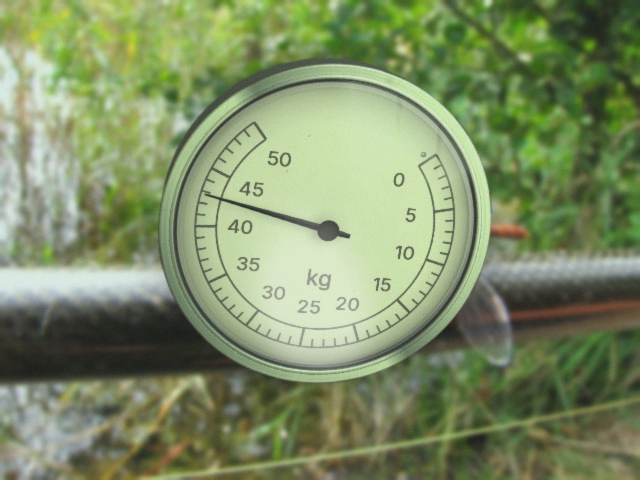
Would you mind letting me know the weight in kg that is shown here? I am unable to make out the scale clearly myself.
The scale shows 43 kg
